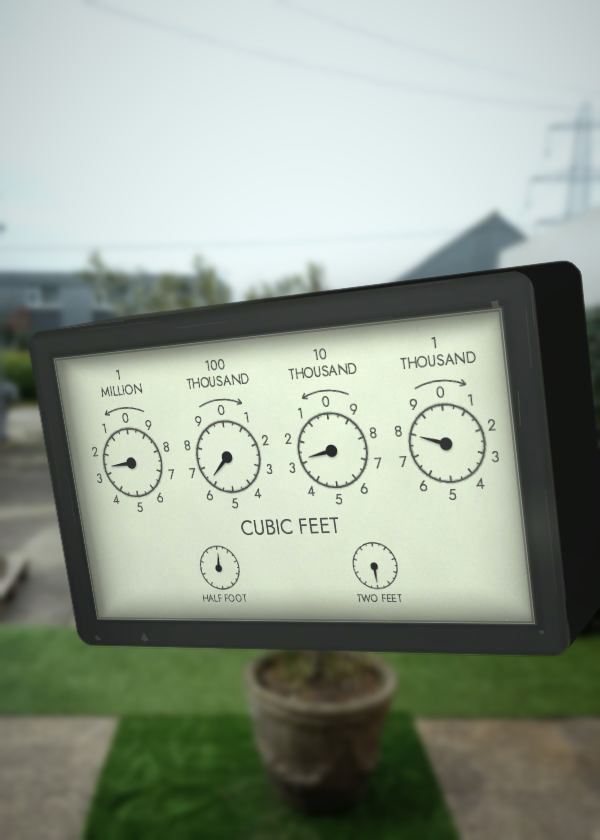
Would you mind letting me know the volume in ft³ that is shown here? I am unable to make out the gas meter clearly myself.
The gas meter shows 262800 ft³
